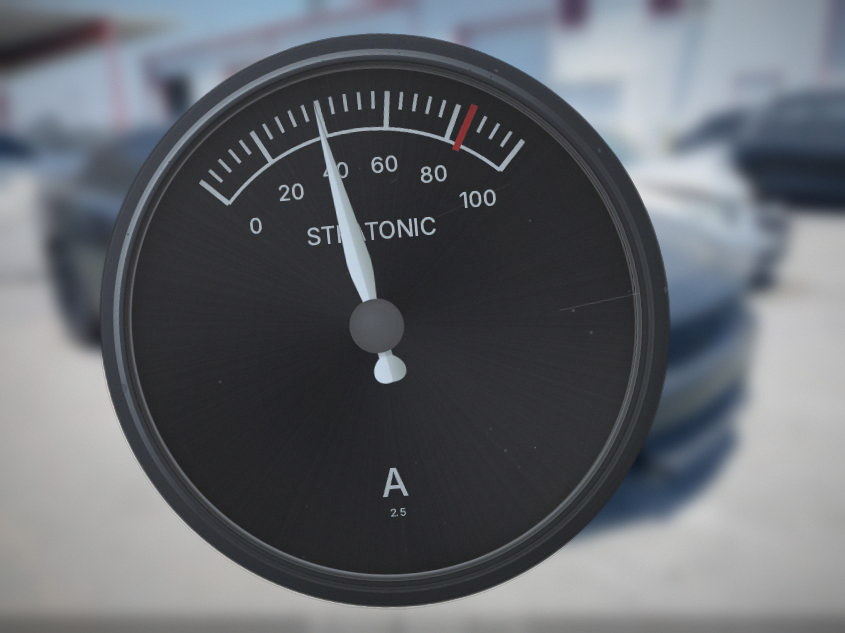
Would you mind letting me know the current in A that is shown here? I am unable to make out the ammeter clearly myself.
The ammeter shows 40 A
